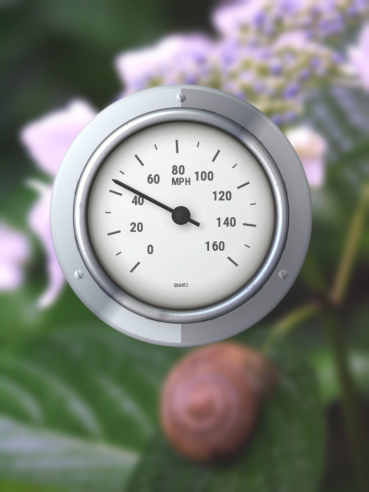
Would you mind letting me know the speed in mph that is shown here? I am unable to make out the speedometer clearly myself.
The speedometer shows 45 mph
